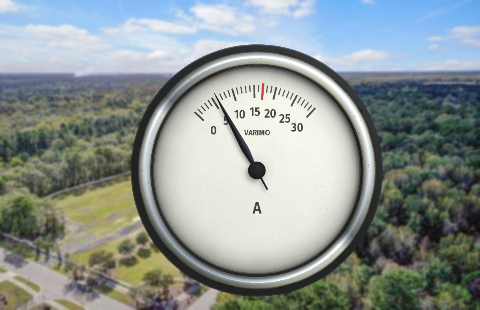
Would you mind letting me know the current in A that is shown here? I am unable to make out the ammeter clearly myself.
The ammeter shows 6 A
